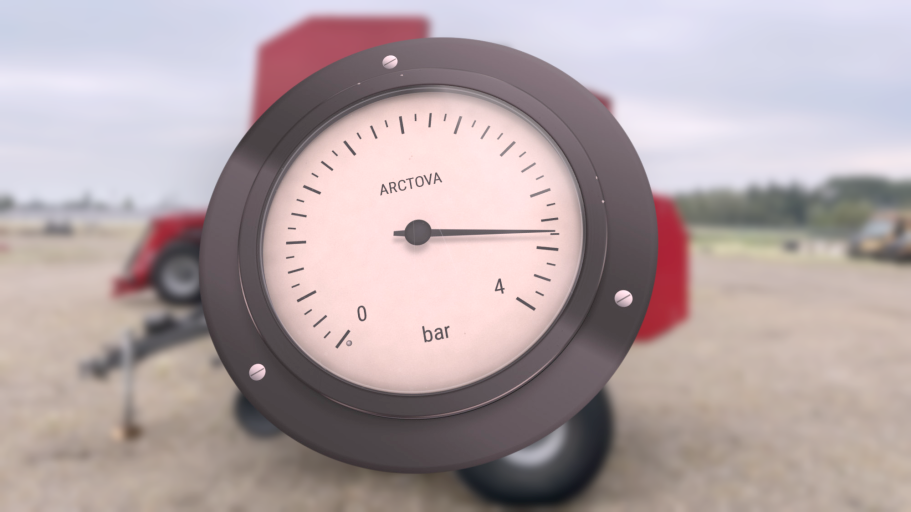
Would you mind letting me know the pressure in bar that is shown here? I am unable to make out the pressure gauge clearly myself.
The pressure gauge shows 3.5 bar
